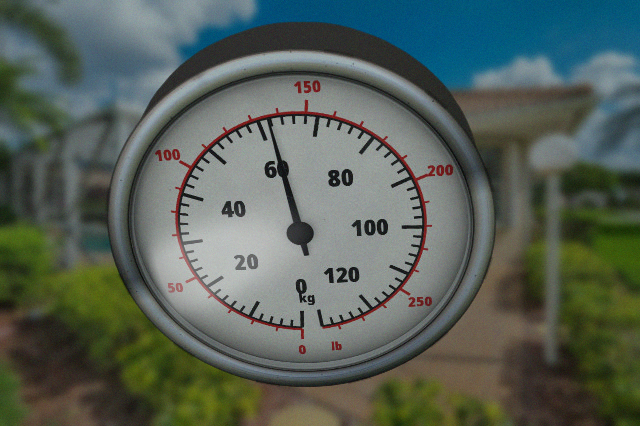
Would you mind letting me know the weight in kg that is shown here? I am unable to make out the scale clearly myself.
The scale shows 62 kg
